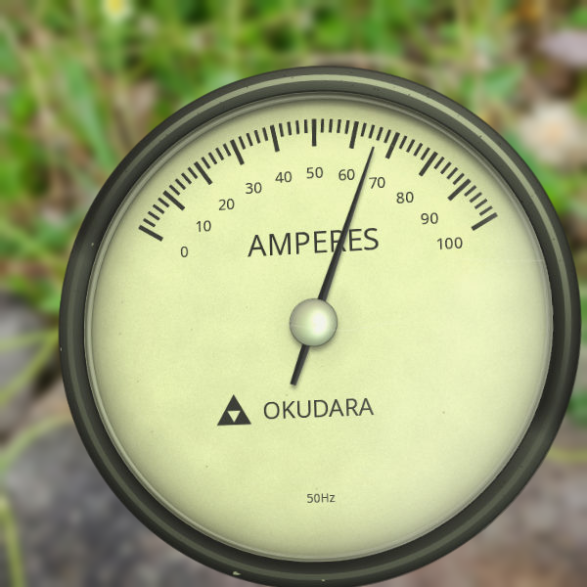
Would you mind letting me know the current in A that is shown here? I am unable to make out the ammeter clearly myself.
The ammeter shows 66 A
